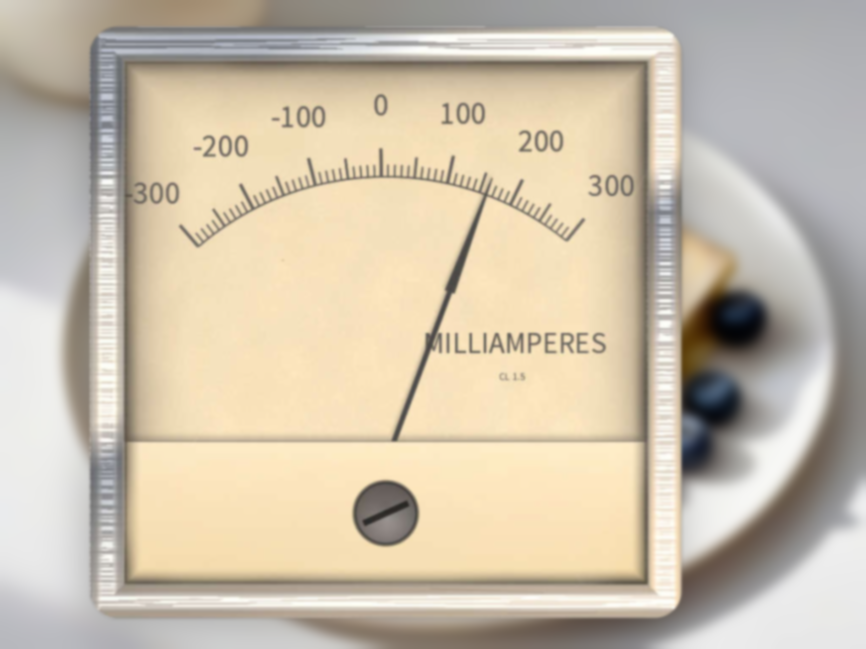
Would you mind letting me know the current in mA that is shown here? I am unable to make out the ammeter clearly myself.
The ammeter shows 160 mA
